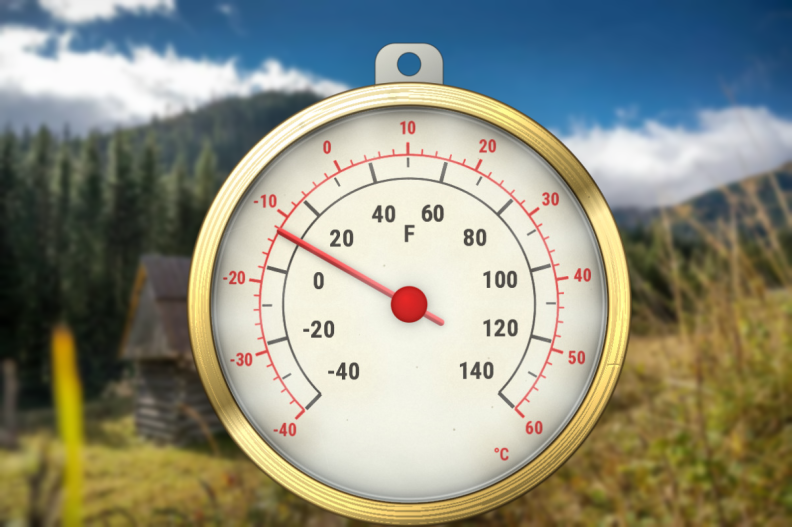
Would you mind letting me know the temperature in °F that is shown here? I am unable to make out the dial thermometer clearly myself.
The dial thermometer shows 10 °F
